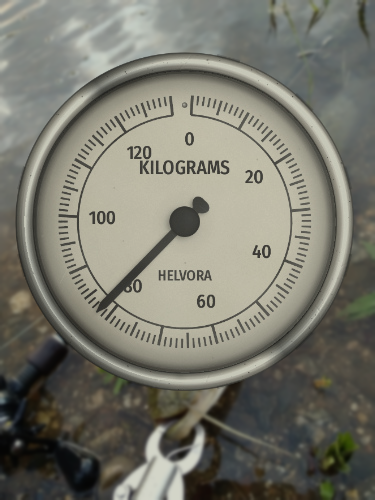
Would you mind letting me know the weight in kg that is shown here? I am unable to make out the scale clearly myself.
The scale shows 82 kg
